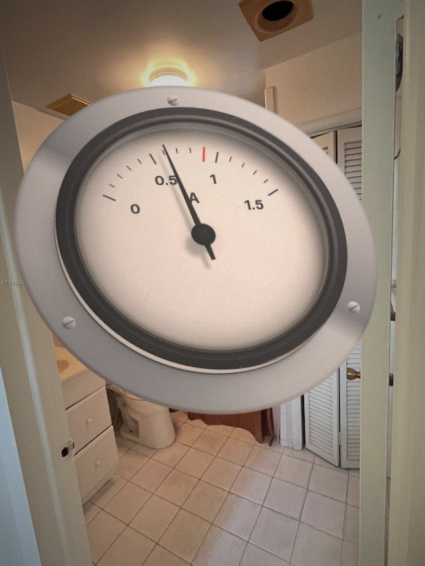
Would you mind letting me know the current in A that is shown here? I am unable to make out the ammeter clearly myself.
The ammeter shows 0.6 A
